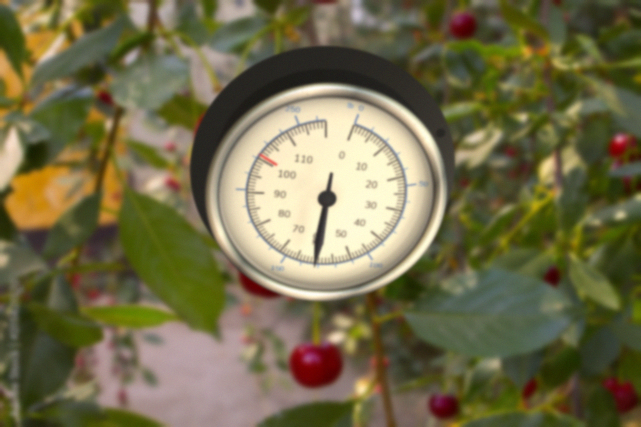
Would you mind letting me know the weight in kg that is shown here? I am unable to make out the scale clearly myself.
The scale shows 60 kg
